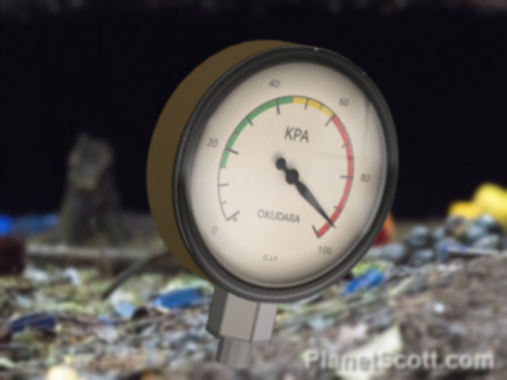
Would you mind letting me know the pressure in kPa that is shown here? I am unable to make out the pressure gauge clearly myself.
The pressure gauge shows 95 kPa
